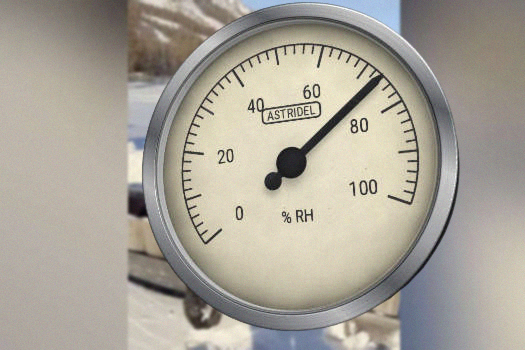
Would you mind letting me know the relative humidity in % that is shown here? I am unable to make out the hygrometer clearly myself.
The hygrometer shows 74 %
